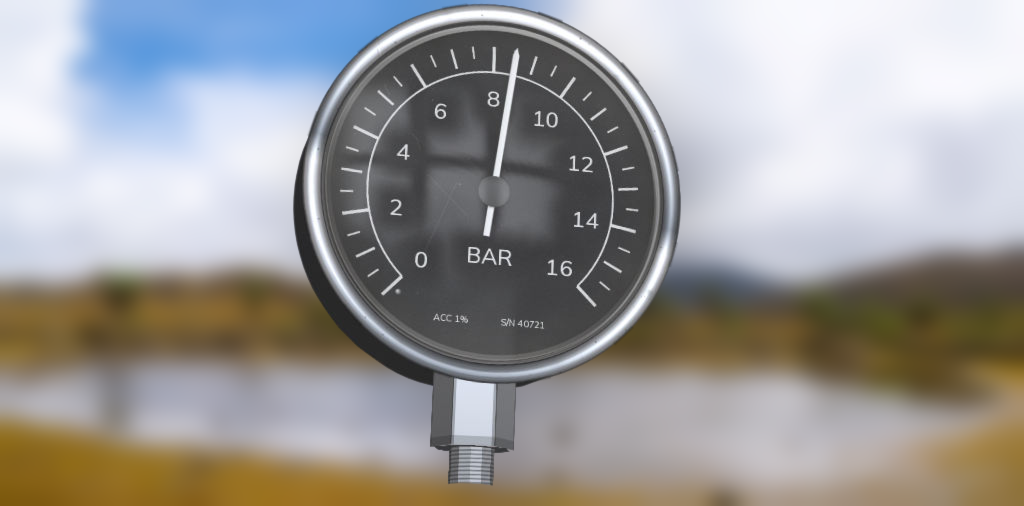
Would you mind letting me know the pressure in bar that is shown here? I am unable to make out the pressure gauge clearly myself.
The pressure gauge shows 8.5 bar
